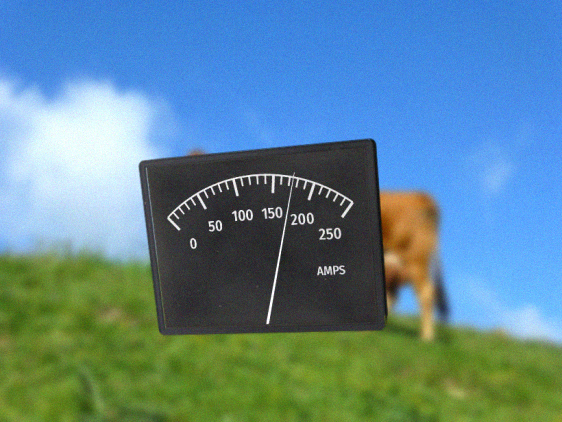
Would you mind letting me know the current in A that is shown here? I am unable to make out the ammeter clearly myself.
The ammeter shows 175 A
